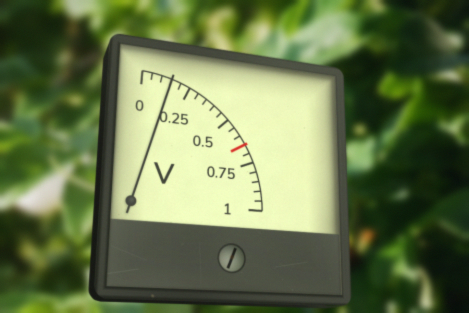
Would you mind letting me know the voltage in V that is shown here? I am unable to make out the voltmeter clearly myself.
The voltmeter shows 0.15 V
